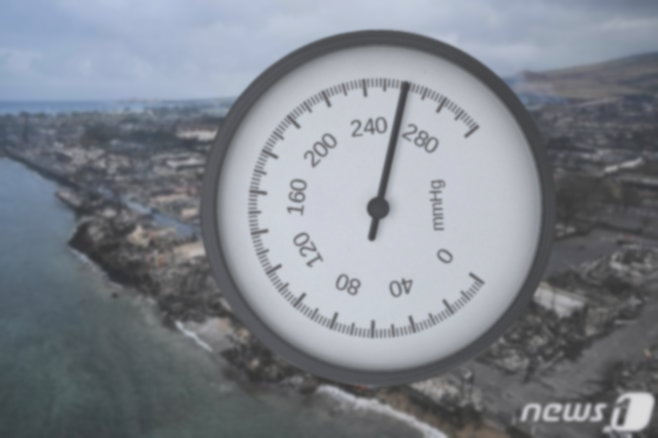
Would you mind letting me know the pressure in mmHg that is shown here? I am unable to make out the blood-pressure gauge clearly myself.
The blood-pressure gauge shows 260 mmHg
